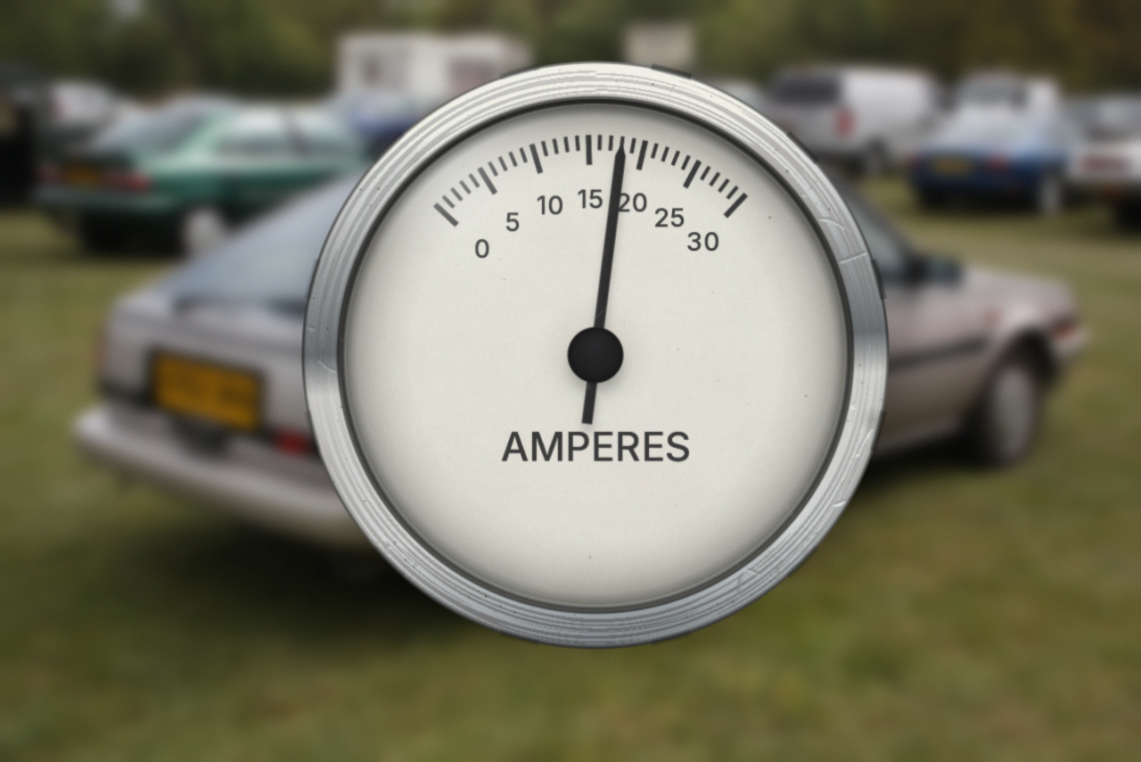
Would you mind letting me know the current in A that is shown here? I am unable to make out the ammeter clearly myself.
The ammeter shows 18 A
